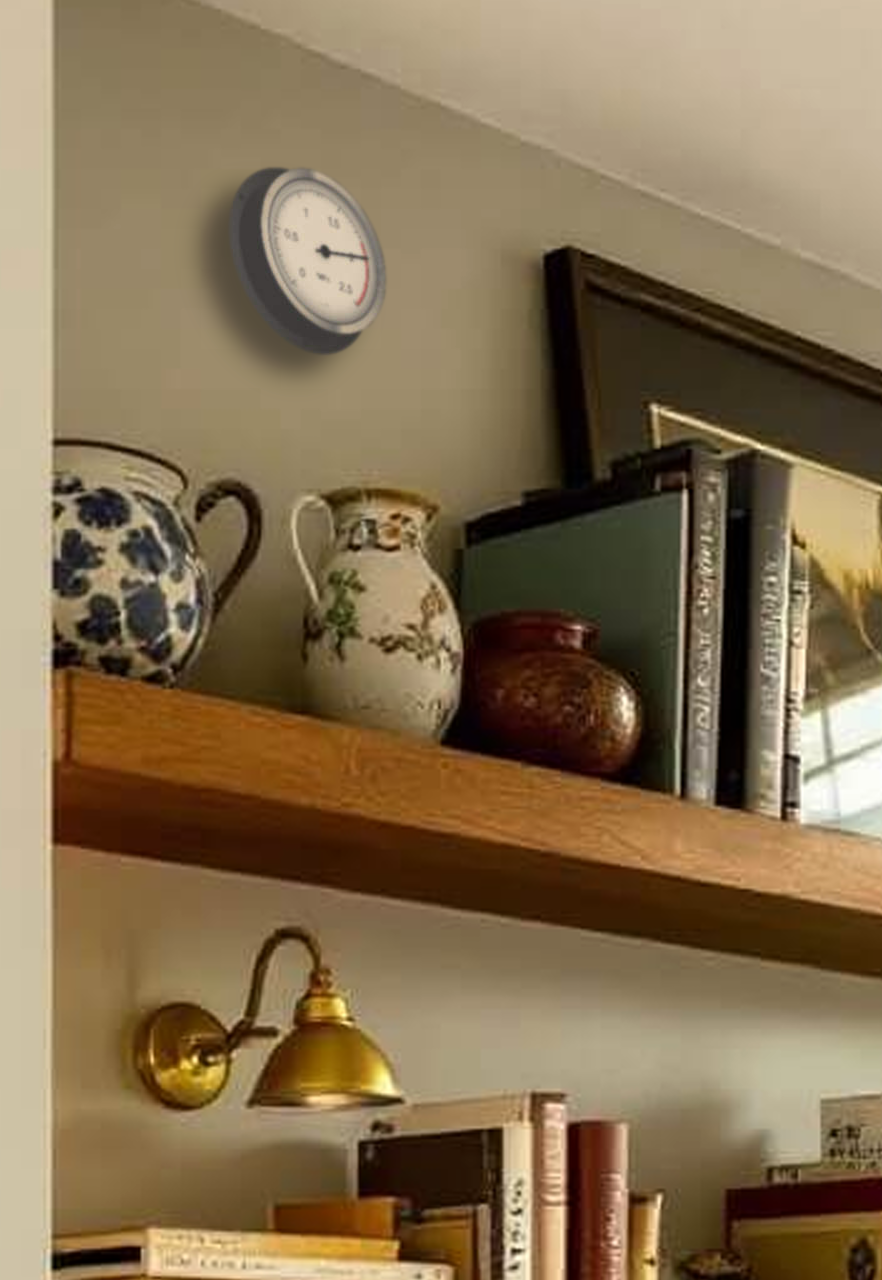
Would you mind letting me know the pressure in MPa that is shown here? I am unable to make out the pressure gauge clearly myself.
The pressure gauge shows 2 MPa
